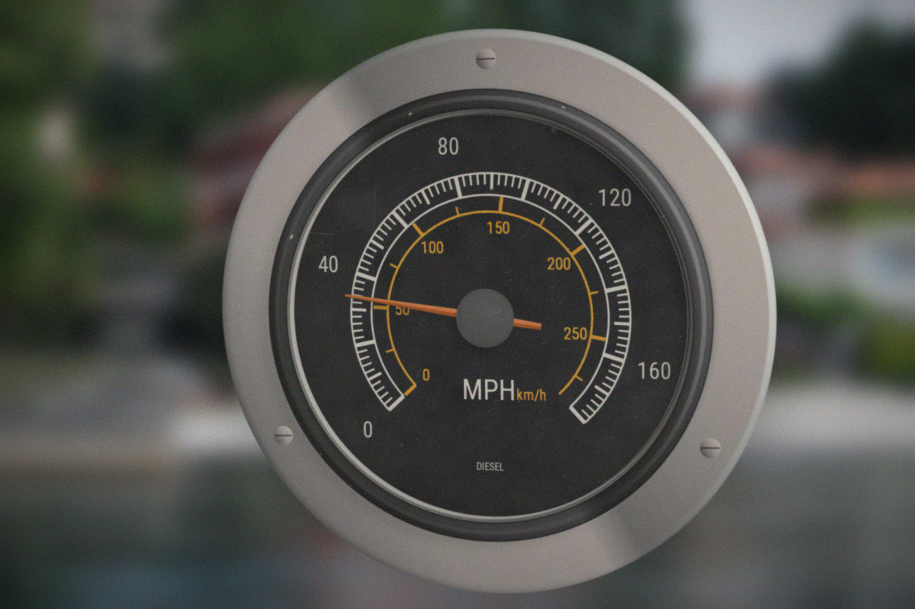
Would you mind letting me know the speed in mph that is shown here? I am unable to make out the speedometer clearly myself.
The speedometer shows 34 mph
